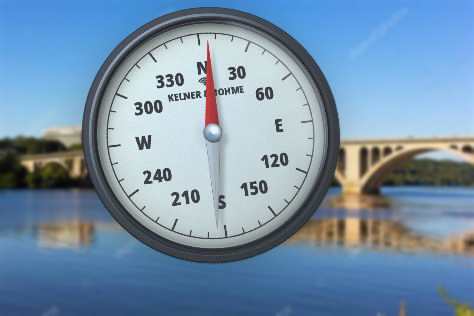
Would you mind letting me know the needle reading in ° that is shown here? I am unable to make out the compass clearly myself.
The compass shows 5 °
